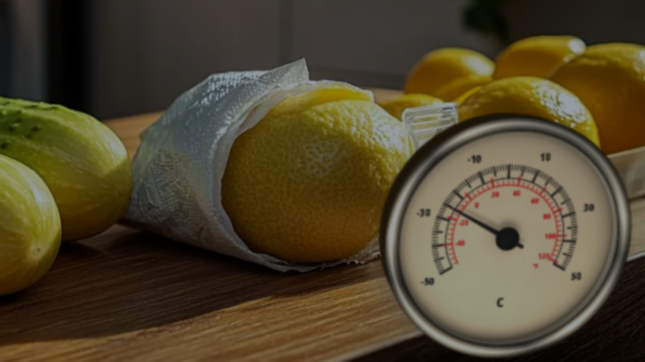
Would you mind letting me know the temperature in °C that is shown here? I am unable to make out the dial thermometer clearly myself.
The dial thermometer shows -25 °C
